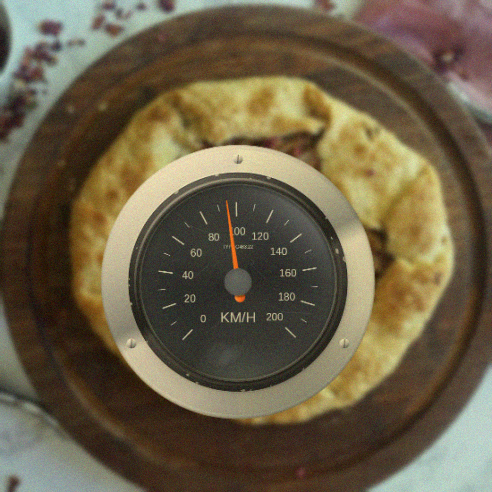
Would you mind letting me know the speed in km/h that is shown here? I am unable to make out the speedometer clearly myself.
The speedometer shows 95 km/h
